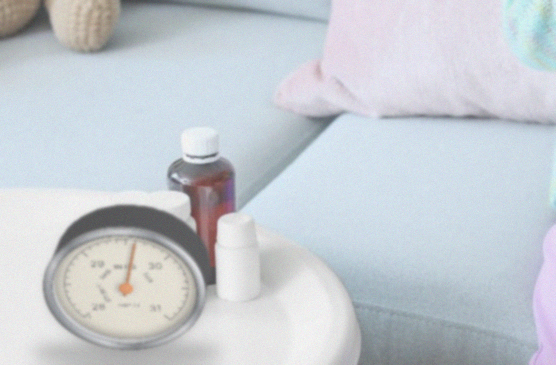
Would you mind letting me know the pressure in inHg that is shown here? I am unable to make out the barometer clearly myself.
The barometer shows 29.6 inHg
